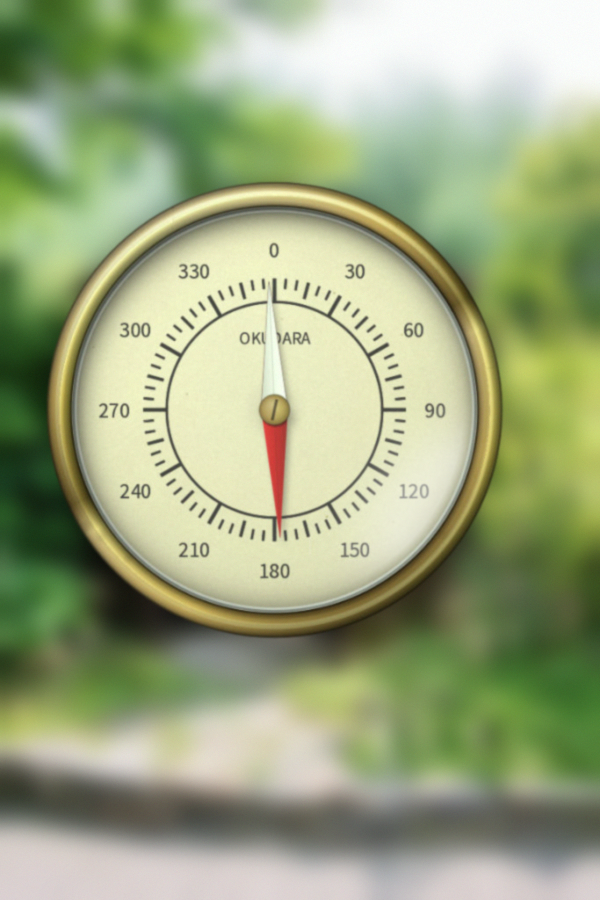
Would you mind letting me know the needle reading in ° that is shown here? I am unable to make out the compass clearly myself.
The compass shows 177.5 °
